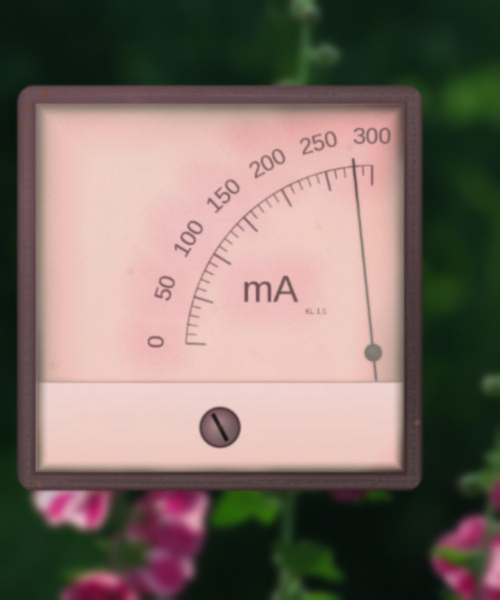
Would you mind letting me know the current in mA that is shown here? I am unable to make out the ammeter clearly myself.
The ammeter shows 280 mA
